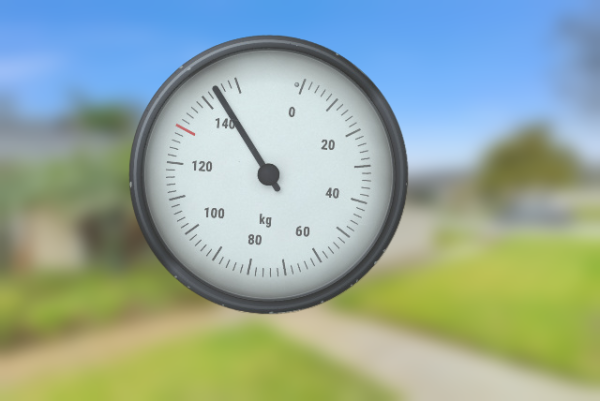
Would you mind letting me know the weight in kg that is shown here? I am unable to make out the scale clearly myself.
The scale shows 144 kg
